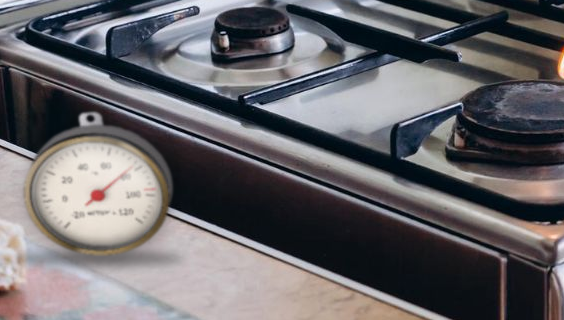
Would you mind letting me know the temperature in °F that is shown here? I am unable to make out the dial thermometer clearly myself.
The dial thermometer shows 76 °F
